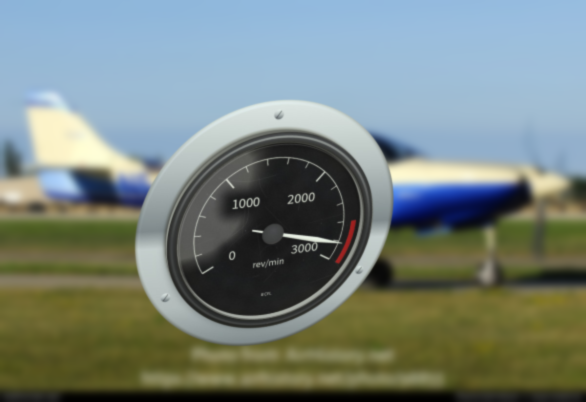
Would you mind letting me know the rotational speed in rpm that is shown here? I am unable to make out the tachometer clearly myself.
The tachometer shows 2800 rpm
